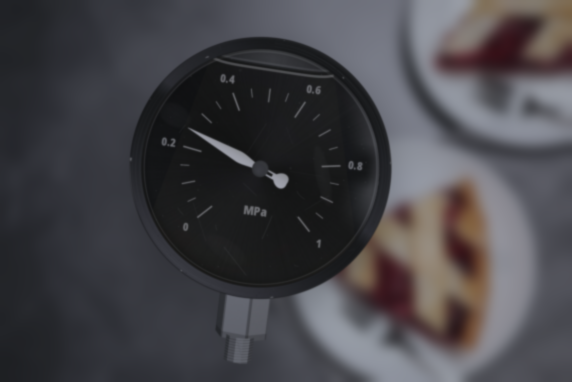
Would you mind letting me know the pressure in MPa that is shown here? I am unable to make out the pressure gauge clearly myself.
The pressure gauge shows 0.25 MPa
